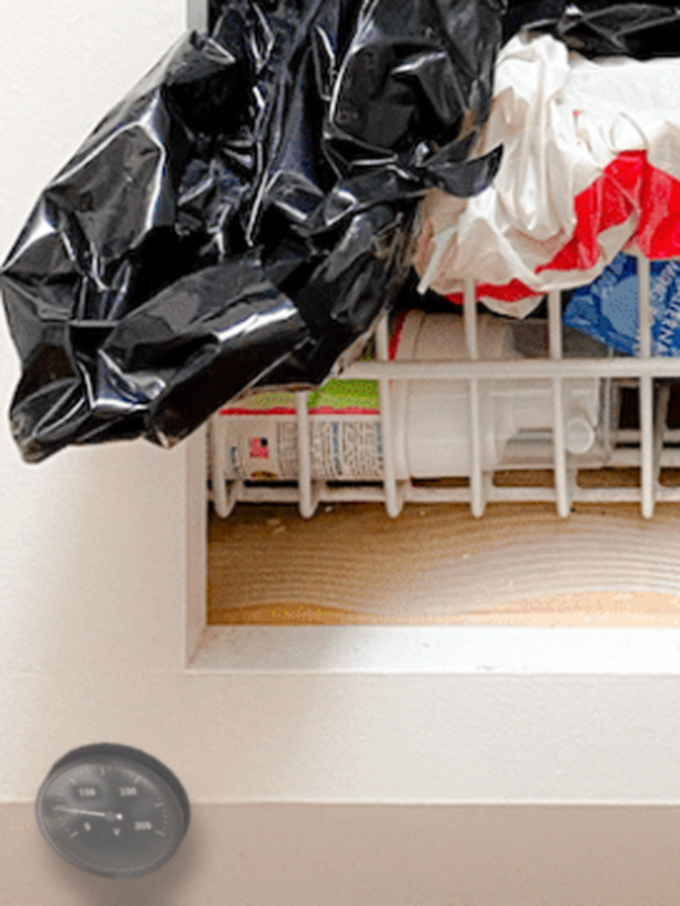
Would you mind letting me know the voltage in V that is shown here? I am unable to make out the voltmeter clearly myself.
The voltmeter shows 50 V
